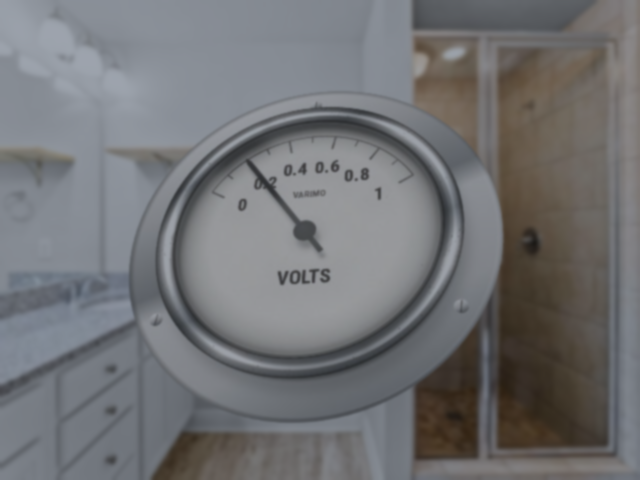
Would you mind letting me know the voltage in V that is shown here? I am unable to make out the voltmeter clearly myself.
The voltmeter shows 0.2 V
